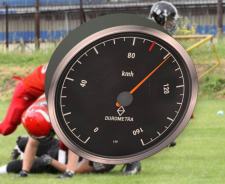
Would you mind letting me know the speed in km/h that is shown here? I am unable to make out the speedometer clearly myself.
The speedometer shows 100 km/h
